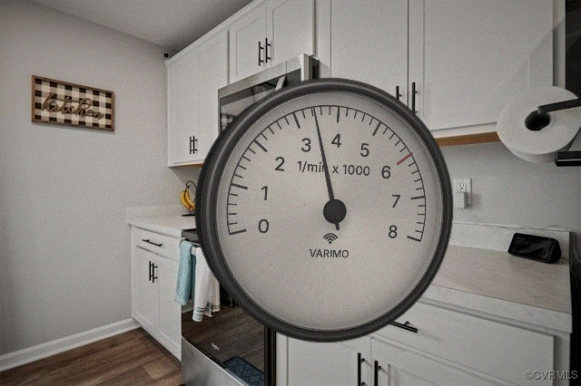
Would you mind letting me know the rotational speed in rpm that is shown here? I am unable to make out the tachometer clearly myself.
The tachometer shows 3400 rpm
